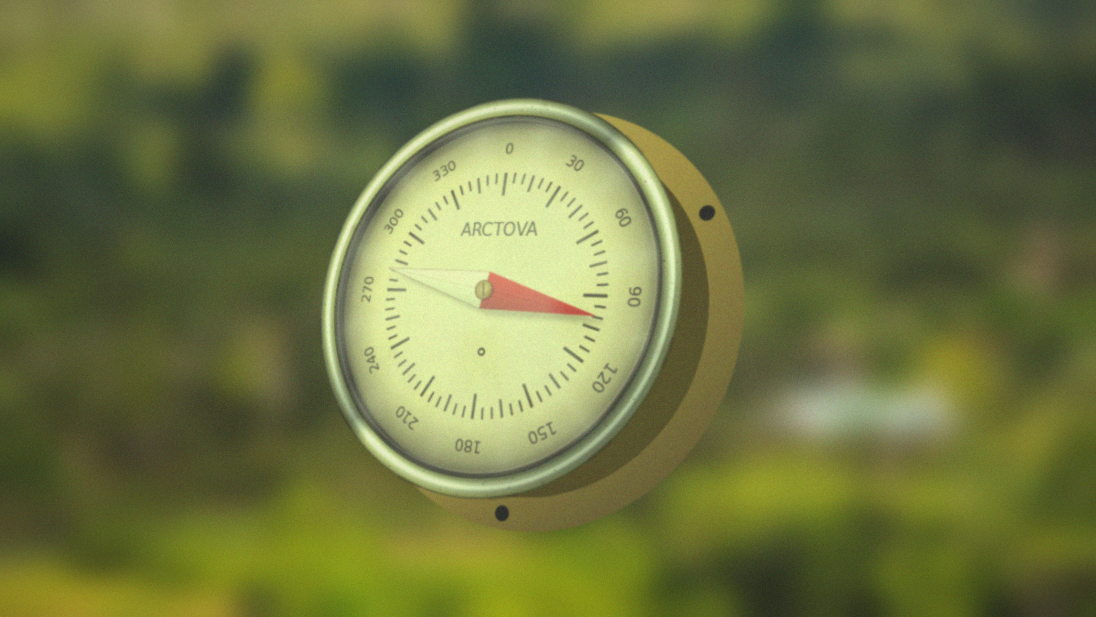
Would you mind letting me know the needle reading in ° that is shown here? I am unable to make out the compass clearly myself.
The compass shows 100 °
